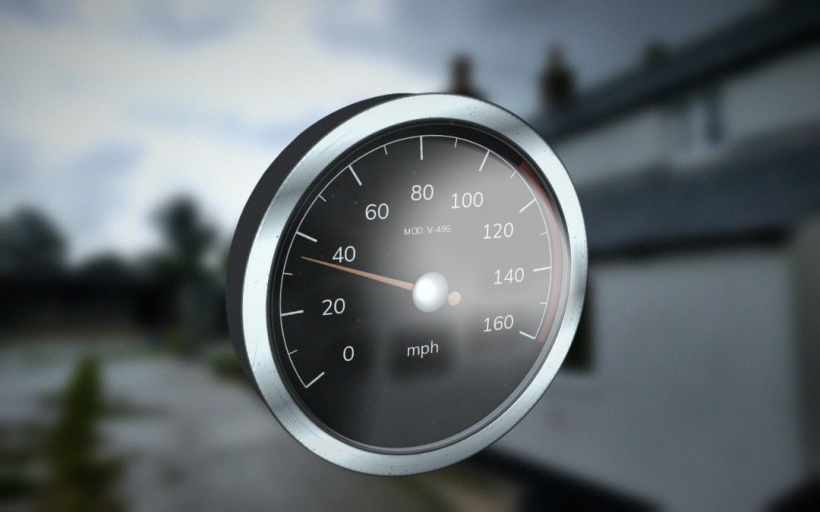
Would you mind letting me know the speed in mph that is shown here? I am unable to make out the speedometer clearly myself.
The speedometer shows 35 mph
